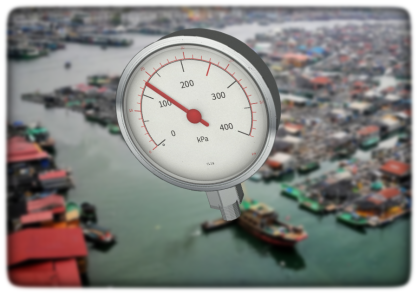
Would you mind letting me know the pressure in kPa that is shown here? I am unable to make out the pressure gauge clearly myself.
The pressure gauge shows 125 kPa
